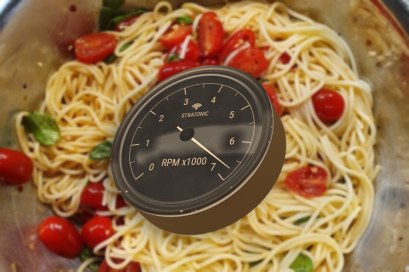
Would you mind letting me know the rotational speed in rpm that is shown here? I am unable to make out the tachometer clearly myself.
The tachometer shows 6750 rpm
